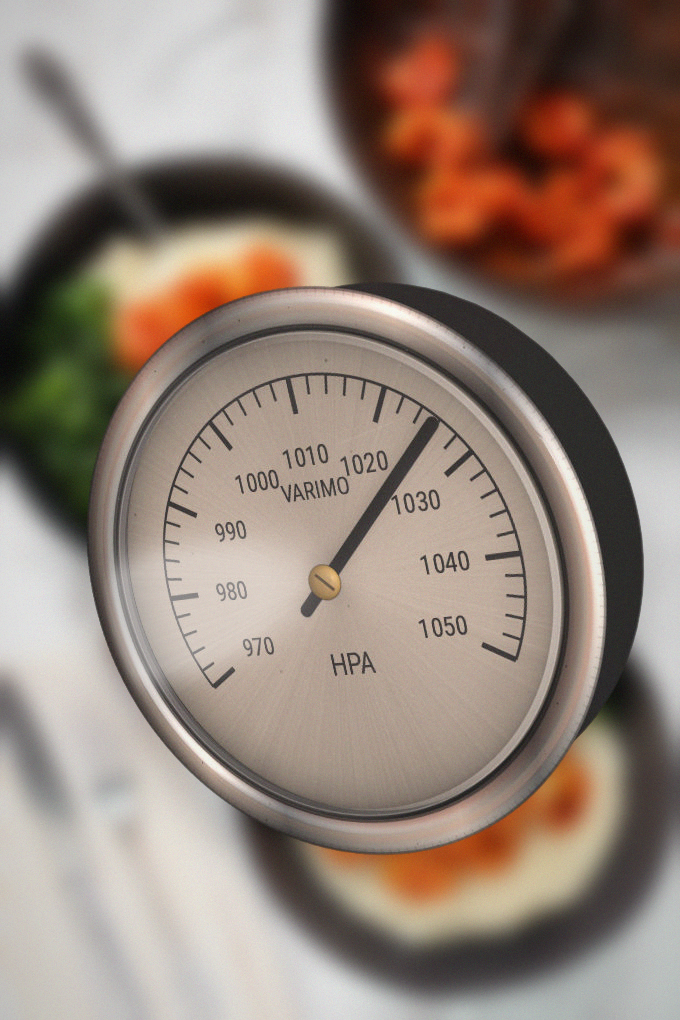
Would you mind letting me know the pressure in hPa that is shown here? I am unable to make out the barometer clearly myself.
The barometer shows 1026 hPa
